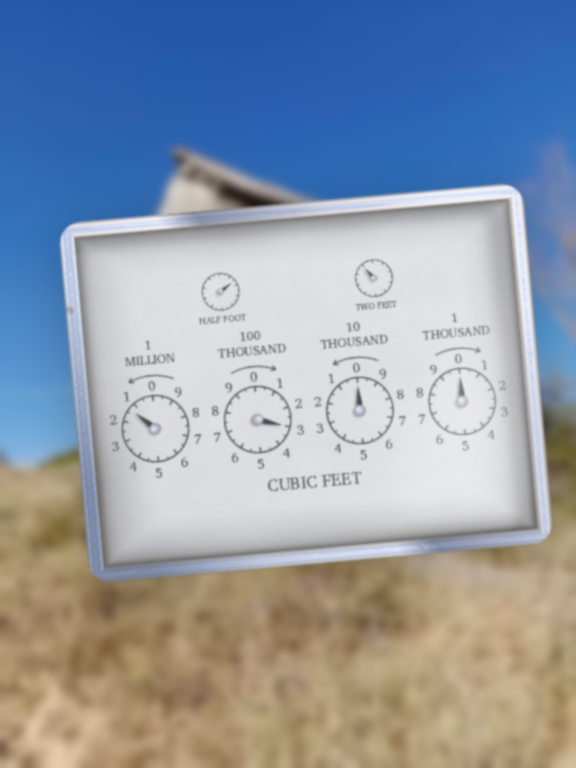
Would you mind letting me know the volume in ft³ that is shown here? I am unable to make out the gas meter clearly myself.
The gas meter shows 130000 ft³
